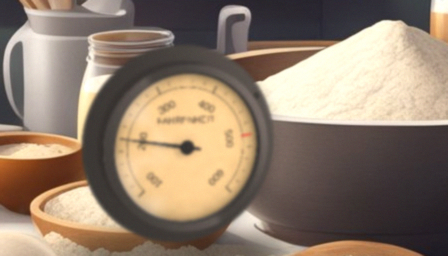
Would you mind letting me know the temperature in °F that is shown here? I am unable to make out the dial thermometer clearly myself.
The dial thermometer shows 200 °F
